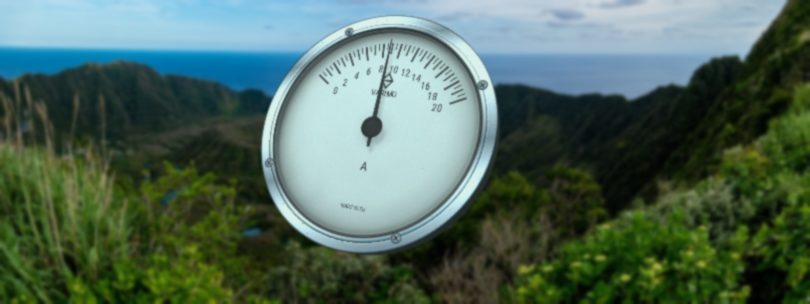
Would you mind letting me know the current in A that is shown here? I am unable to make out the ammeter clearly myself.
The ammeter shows 9 A
